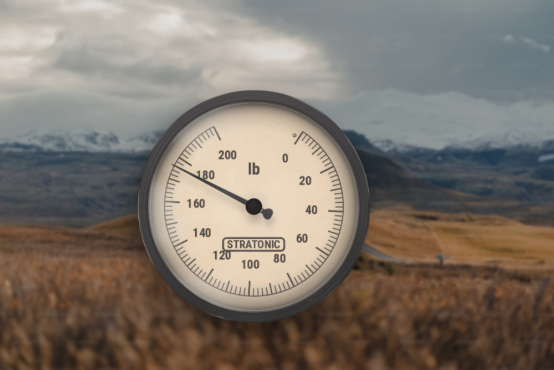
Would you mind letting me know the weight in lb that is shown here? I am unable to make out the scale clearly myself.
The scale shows 176 lb
